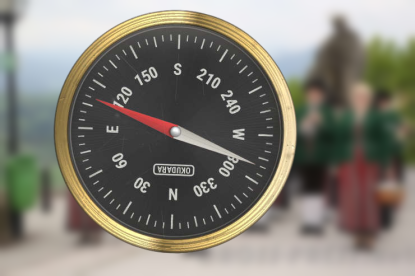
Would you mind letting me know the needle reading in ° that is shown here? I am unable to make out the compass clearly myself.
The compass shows 110 °
